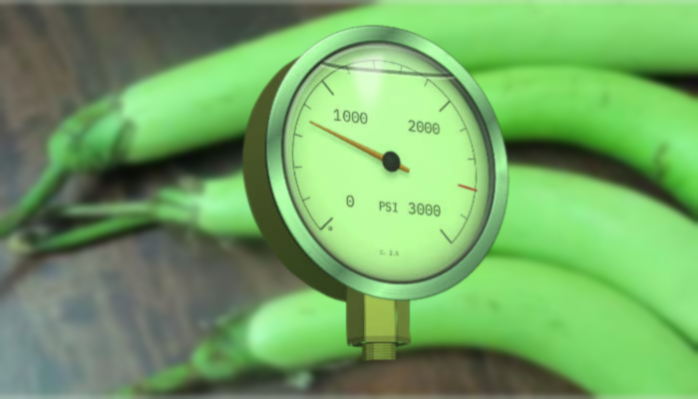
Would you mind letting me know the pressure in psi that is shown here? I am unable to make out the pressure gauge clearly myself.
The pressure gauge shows 700 psi
